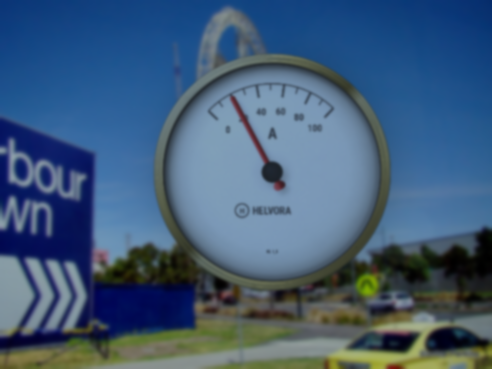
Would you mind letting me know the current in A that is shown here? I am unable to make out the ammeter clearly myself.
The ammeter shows 20 A
